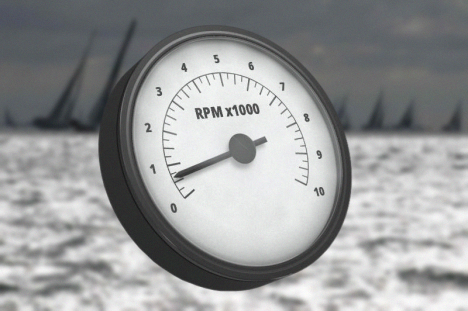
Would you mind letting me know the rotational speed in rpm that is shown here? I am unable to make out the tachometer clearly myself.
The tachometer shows 625 rpm
